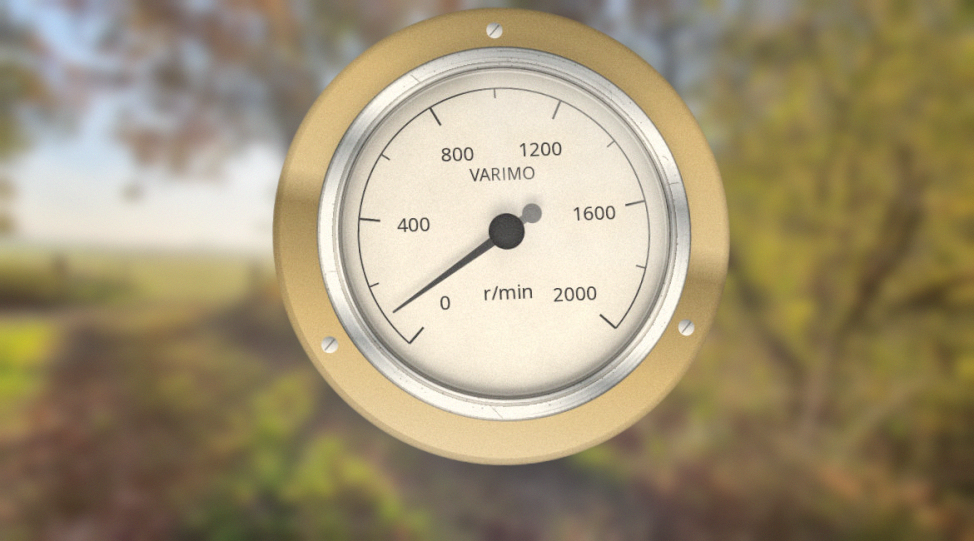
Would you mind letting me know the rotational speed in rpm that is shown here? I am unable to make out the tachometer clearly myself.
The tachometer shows 100 rpm
